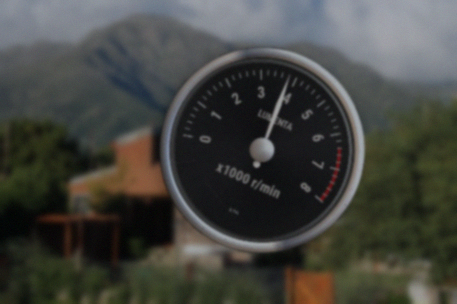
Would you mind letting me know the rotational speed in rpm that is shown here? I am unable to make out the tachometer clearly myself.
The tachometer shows 3800 rpm
